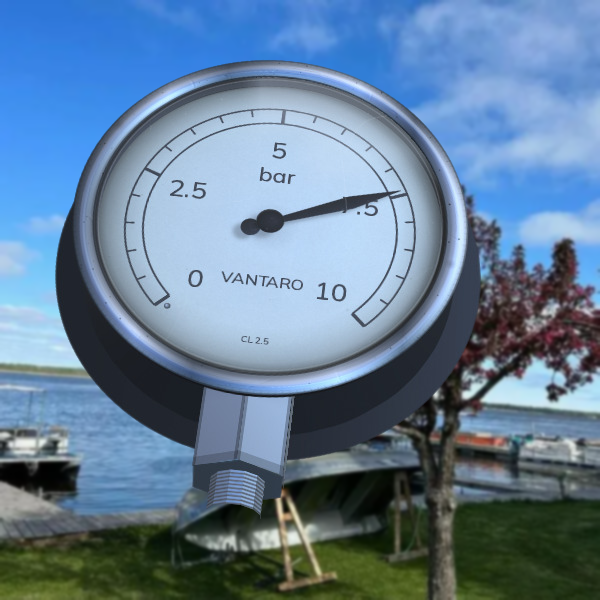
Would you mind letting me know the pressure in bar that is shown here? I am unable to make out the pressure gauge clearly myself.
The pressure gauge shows 7.5 bar
